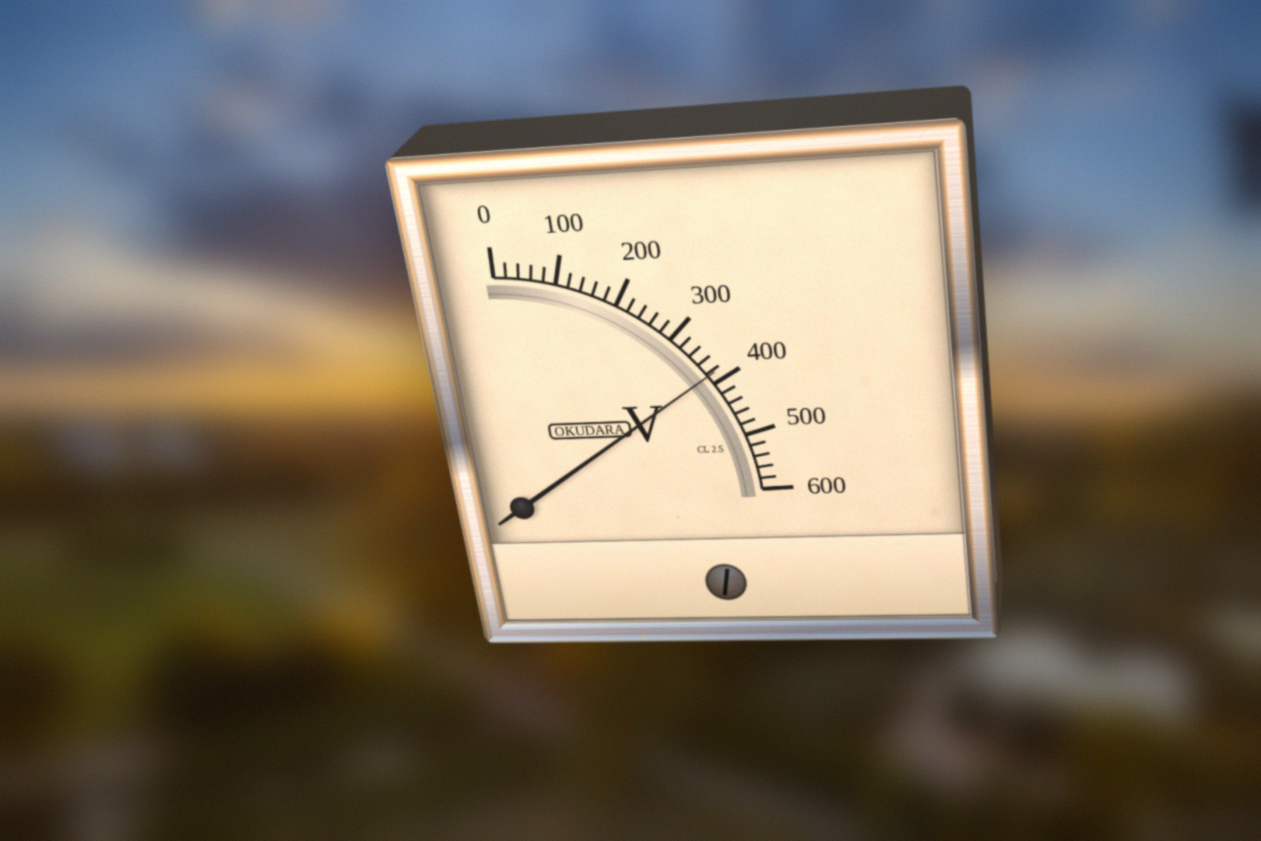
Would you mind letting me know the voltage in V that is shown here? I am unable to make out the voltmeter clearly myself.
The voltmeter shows 380 V
